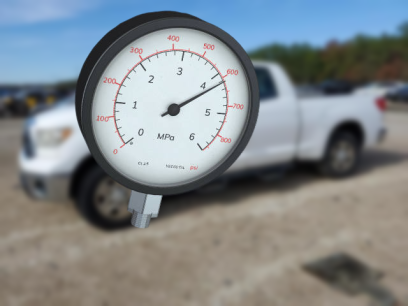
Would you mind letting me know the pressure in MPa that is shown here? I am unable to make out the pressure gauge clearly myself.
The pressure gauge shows 4.2 MPa
